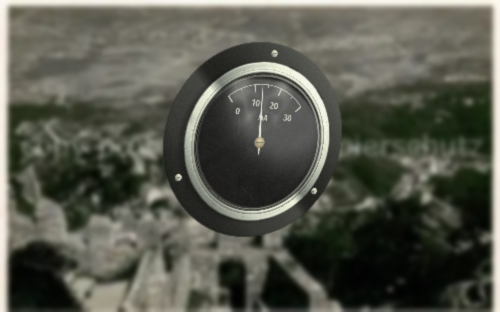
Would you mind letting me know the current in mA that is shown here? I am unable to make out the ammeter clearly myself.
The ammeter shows 12.5 mA
